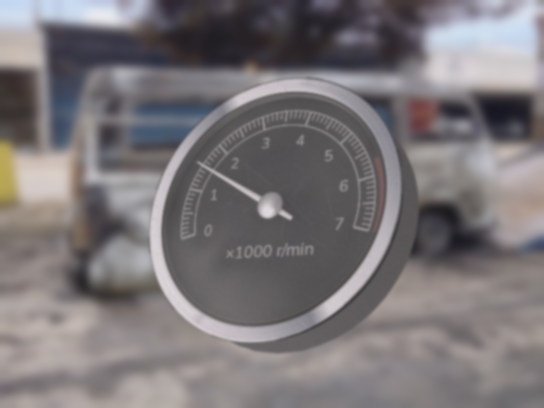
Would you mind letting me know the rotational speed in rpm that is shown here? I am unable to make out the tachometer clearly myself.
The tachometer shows 1500 rpm
